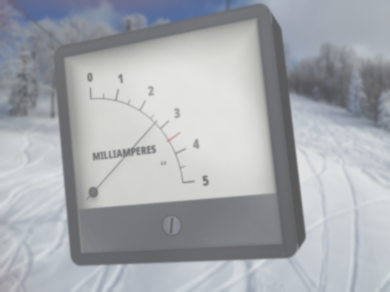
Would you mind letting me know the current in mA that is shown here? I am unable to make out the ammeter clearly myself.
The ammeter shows 2.75 mA
